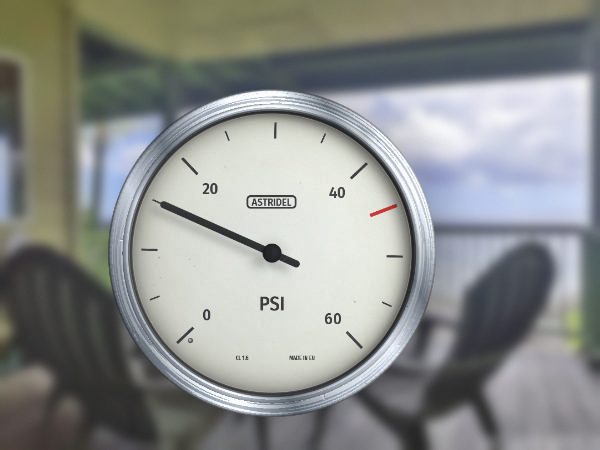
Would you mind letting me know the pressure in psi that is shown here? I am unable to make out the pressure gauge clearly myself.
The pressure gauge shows 15 psi
